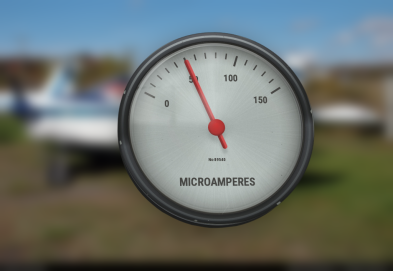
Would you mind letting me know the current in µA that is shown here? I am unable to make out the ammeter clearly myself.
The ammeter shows 50 µA
